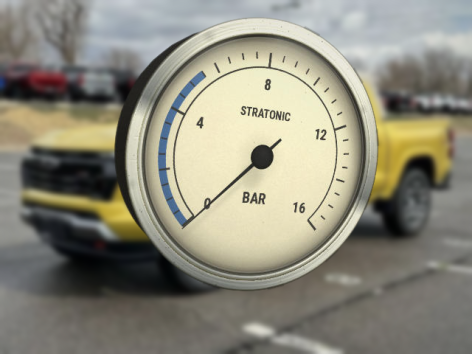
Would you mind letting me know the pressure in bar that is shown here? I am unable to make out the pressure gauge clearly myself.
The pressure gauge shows 0 bar
